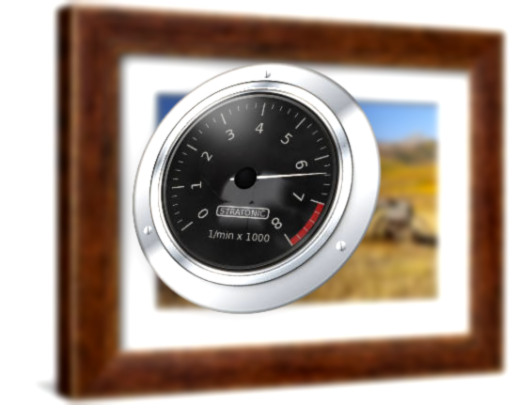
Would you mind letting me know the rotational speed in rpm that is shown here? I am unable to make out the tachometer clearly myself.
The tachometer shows 6400 rpm
